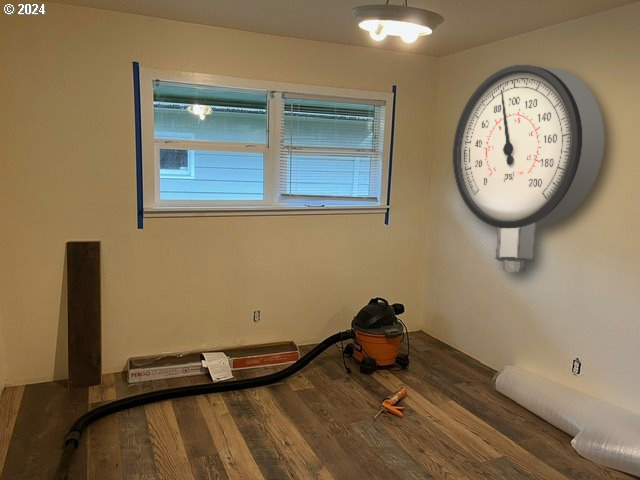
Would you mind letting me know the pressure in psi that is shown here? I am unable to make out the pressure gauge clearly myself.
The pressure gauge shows 90 psi
